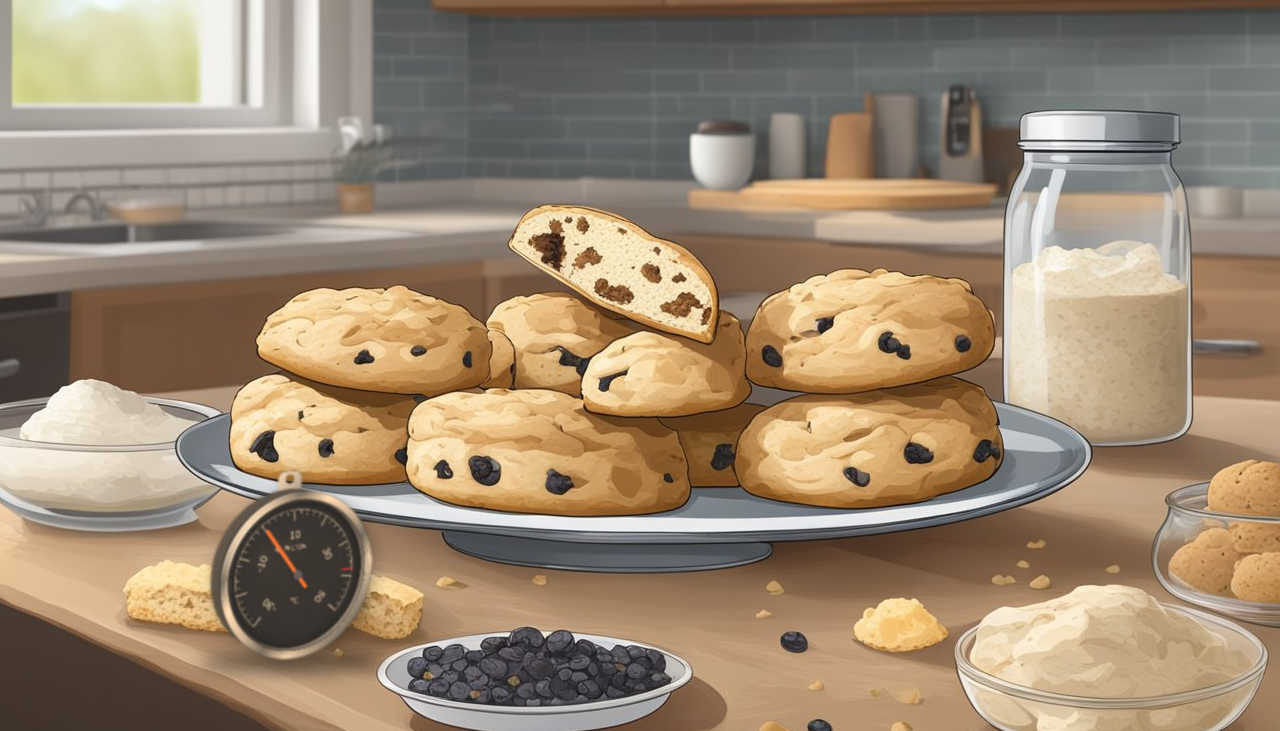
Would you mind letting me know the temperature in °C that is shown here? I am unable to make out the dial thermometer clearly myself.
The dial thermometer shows 0 °C
